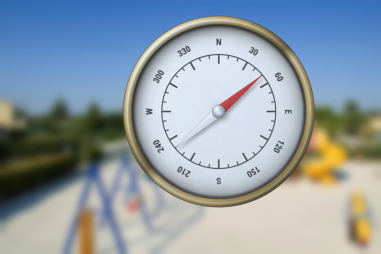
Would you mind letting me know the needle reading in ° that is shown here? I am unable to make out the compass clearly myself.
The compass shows 50 °
